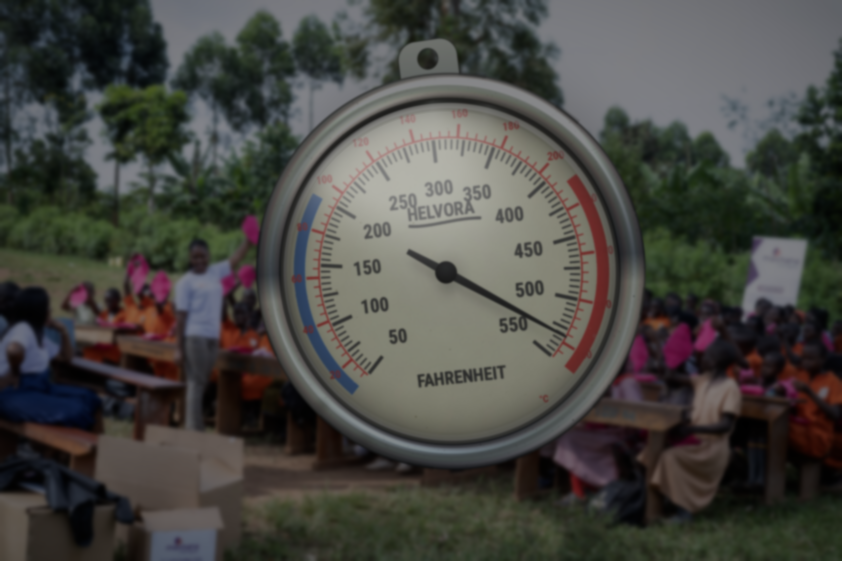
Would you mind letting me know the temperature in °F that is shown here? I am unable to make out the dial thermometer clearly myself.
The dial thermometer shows 530 °F
